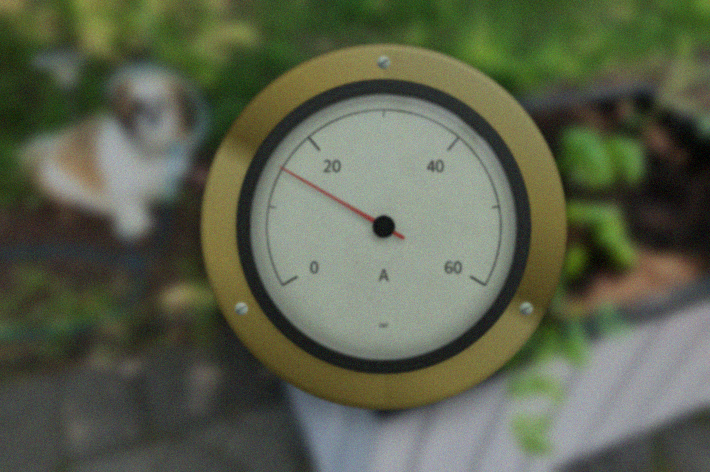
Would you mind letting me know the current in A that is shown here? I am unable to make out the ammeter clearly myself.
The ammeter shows 15 A
